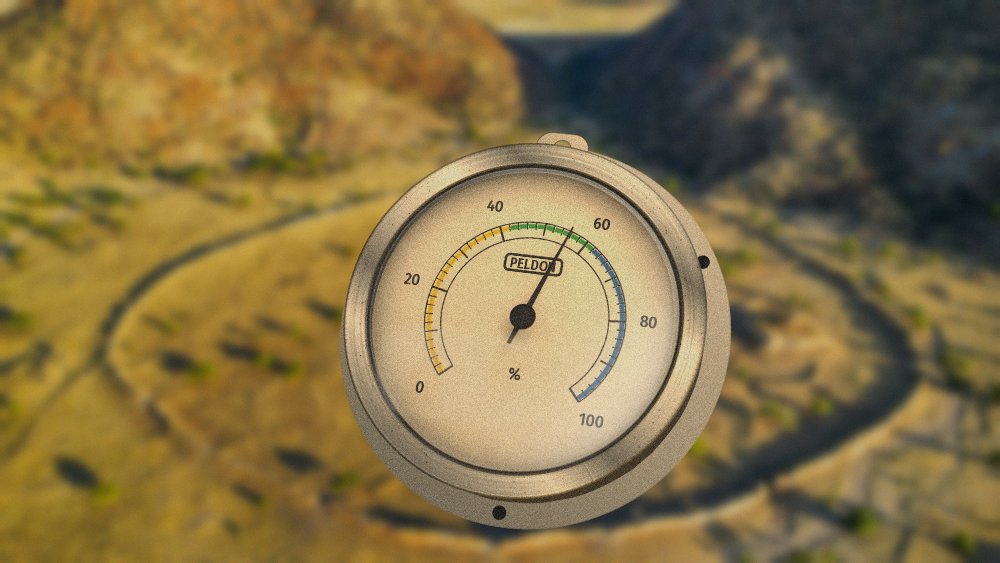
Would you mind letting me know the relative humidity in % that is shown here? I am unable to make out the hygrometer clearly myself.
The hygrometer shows 56 %
